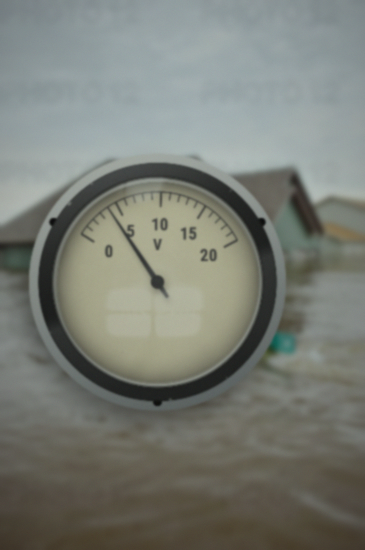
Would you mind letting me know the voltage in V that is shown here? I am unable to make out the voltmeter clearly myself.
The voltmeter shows 4 V
